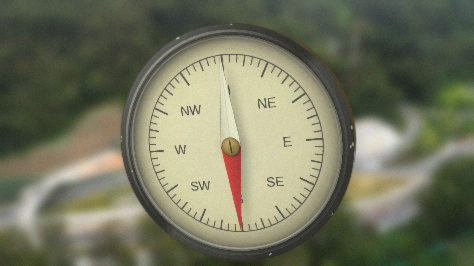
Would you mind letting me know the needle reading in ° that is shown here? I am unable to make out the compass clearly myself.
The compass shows 180 °
